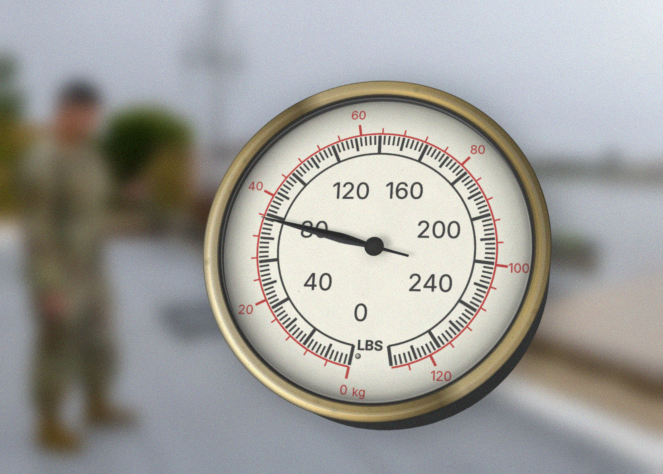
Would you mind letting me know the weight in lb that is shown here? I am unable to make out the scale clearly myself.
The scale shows 78 lb
